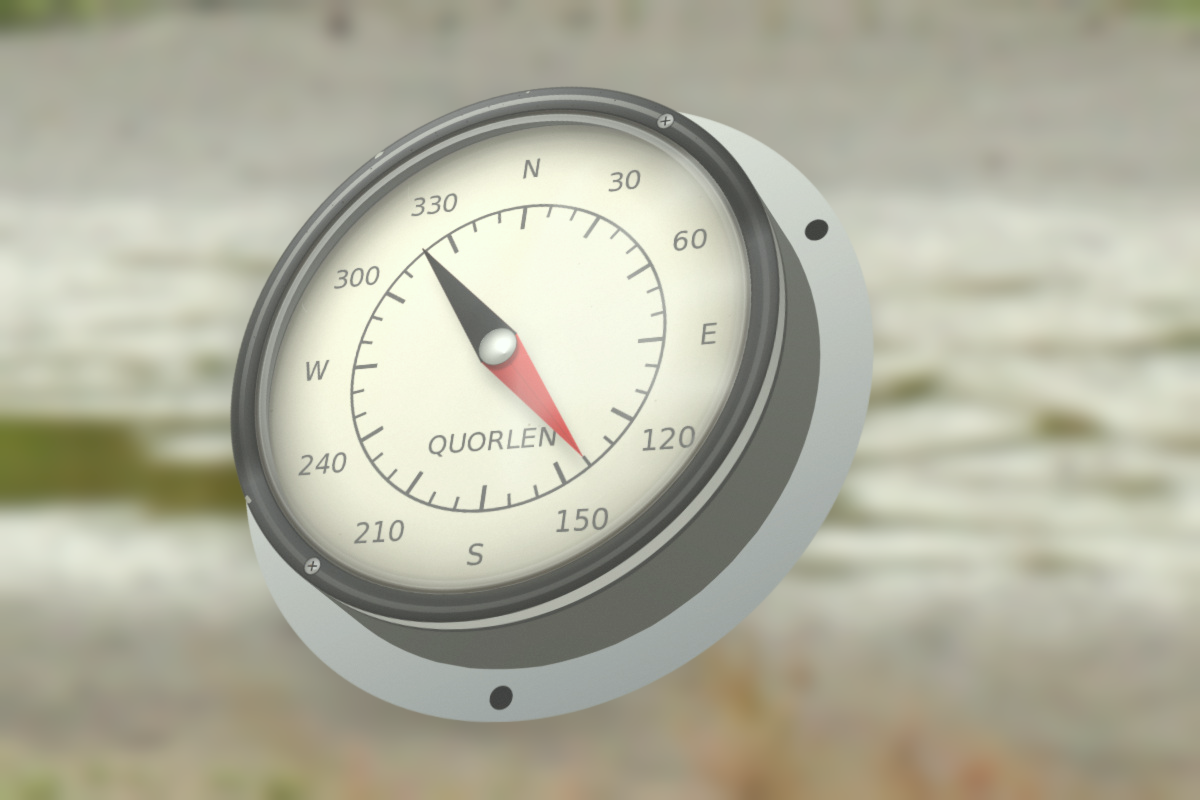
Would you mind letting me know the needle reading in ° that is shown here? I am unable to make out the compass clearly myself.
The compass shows 140 °
